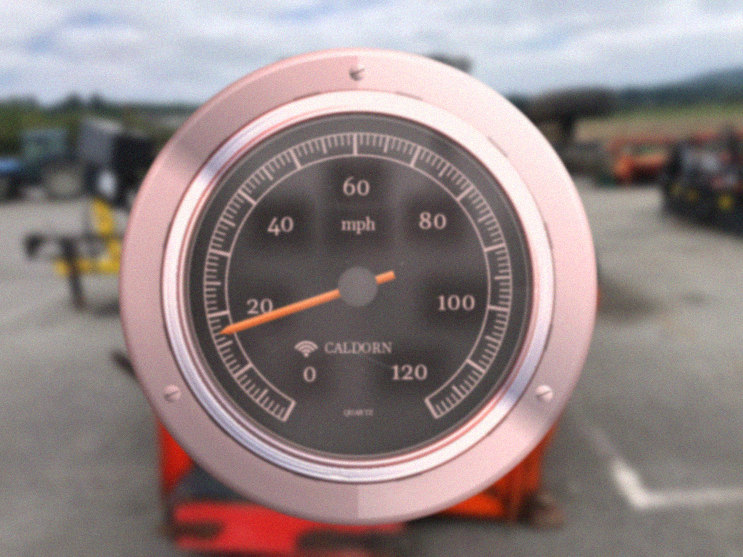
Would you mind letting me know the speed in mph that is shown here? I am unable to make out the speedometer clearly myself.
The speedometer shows 17 mph
